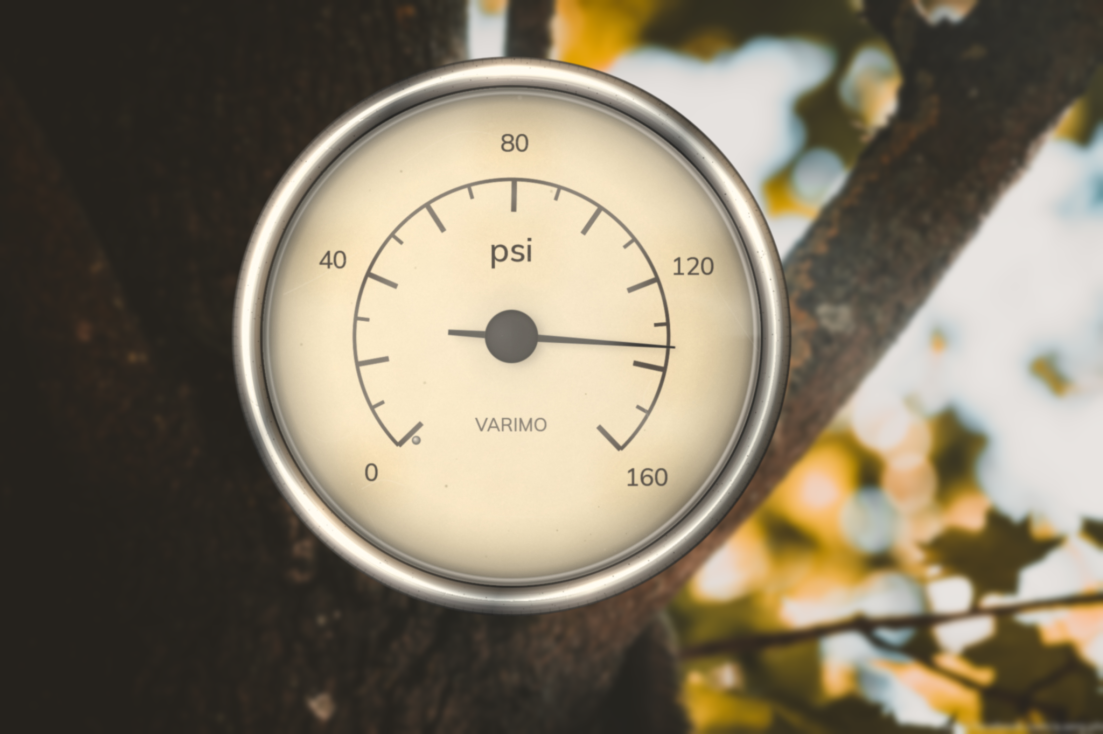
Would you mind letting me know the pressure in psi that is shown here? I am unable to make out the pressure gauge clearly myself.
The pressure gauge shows 135 psi
